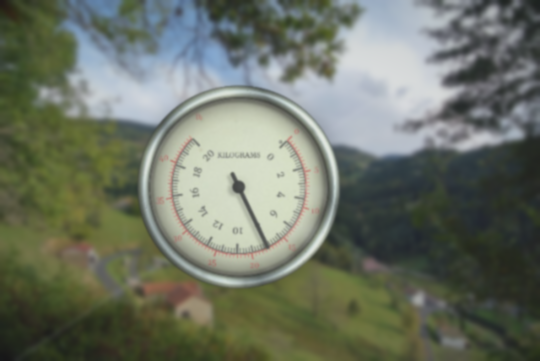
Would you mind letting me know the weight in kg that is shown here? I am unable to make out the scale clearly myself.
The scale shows 8 kg
